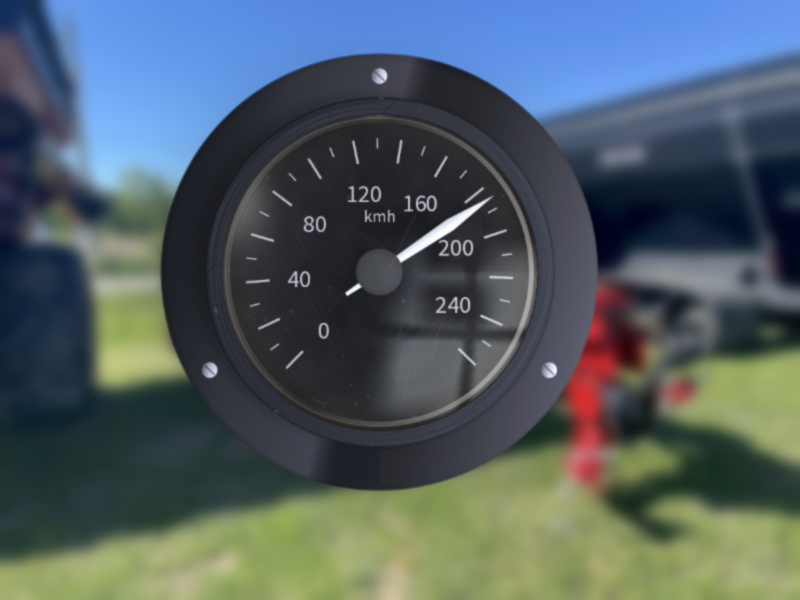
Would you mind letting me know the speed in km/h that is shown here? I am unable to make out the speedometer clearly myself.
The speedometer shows 185 km/h
